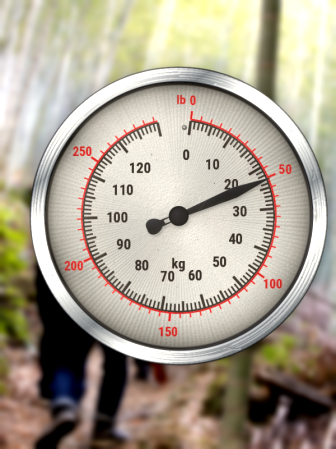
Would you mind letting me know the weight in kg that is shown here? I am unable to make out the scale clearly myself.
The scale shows 23 kg
